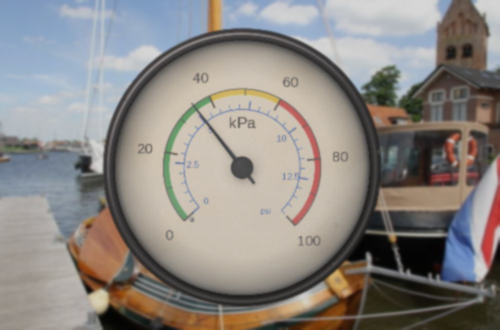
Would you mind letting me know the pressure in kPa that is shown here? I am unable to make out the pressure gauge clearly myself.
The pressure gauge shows 35 kPa
